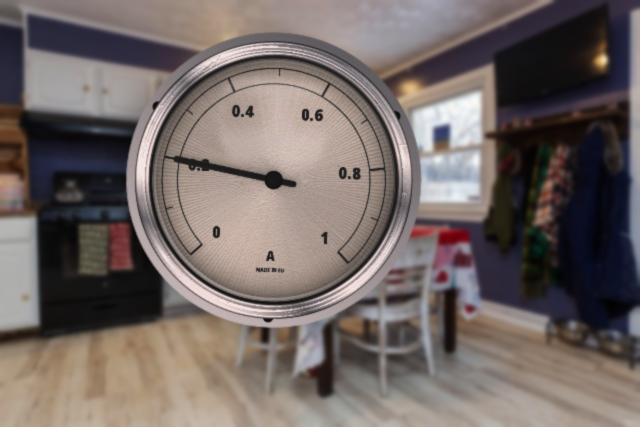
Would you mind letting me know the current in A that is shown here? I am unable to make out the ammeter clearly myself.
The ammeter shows 0.2 A
